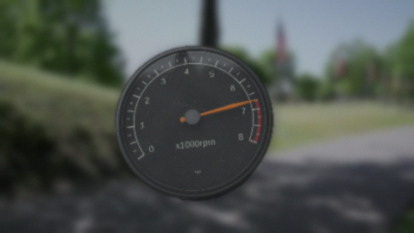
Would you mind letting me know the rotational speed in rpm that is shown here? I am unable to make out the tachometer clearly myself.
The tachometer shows 6750 rpm
